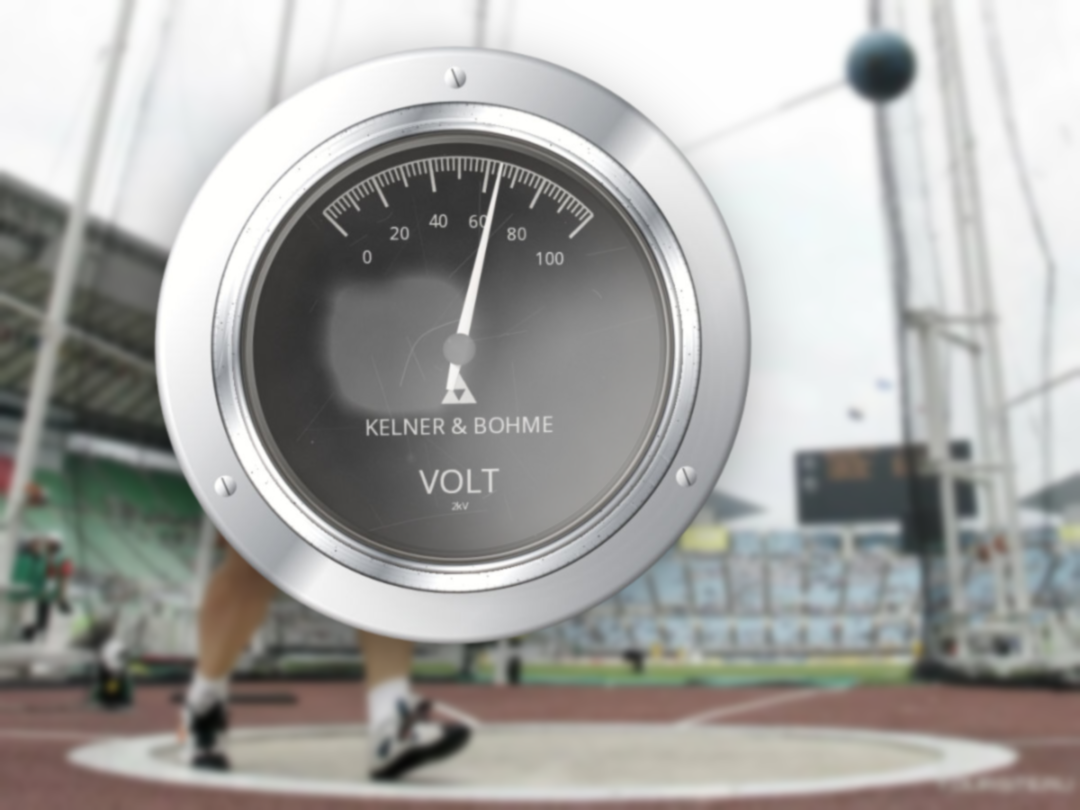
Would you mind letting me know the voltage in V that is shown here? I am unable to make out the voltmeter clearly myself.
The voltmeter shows 64 V
